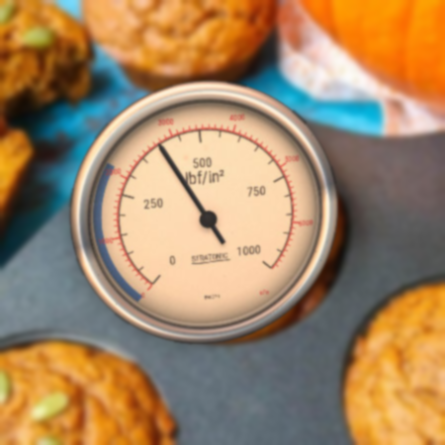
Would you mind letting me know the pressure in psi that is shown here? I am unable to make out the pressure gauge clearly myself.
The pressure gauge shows 400 psi
